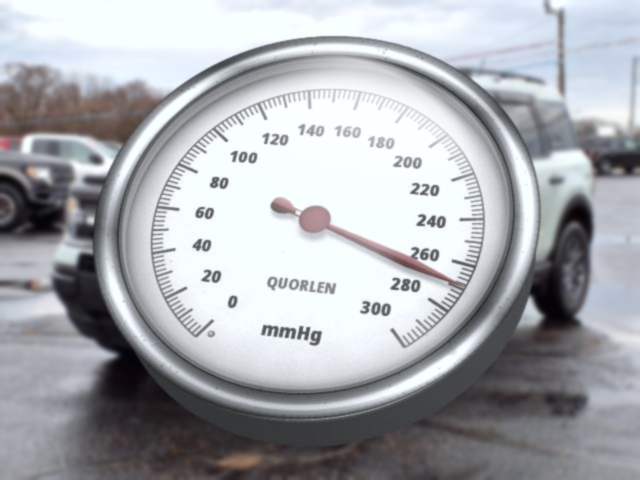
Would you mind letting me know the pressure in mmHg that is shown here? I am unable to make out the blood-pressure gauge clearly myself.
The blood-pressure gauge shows 270 mmHg
